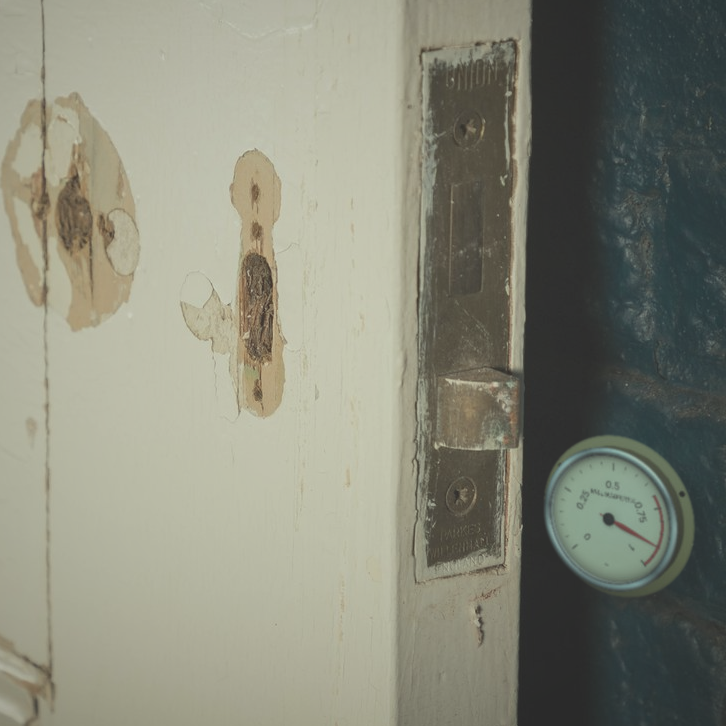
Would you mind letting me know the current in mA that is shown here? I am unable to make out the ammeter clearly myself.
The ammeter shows 0.9 mA
